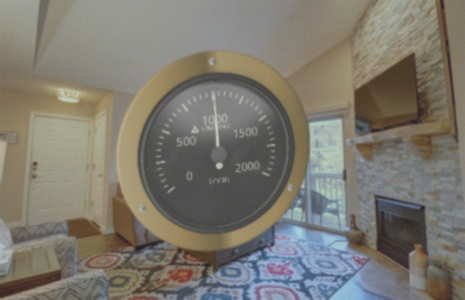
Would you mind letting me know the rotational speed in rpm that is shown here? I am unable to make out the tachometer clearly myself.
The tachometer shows 1000 rpm
